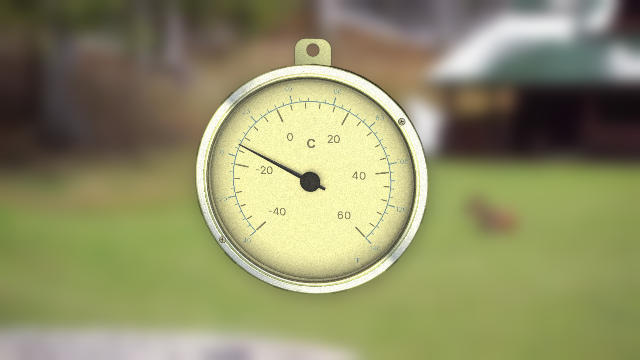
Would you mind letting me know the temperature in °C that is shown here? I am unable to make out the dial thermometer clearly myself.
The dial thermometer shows -14 °C
